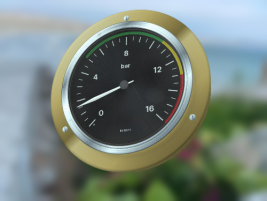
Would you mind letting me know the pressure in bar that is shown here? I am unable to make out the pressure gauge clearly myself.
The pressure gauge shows 1.5 bar
